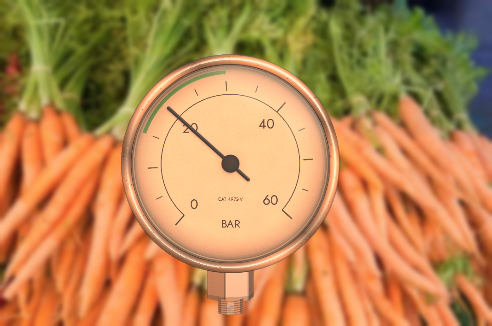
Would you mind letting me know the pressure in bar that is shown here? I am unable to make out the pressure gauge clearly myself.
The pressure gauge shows 20 bar
